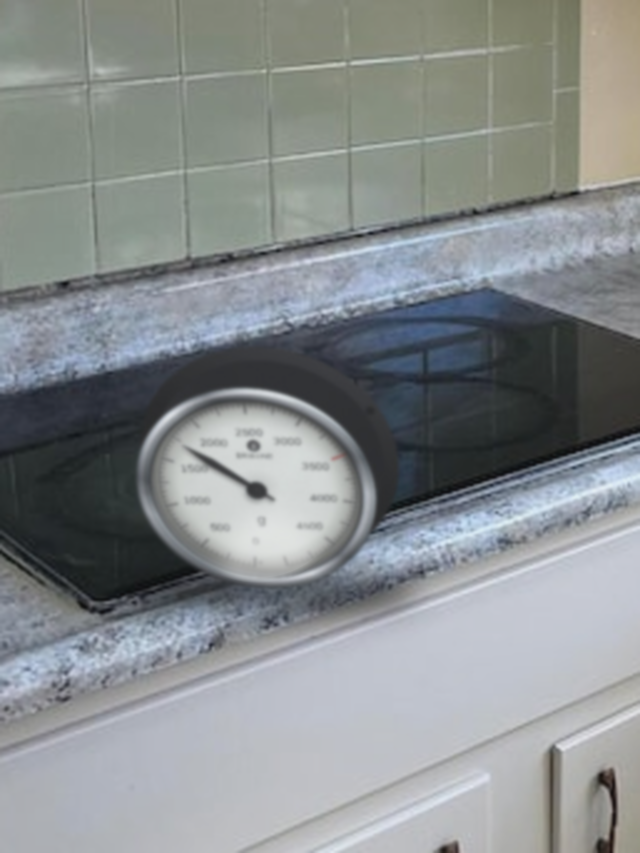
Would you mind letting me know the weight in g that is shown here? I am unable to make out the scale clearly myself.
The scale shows 1750 g
